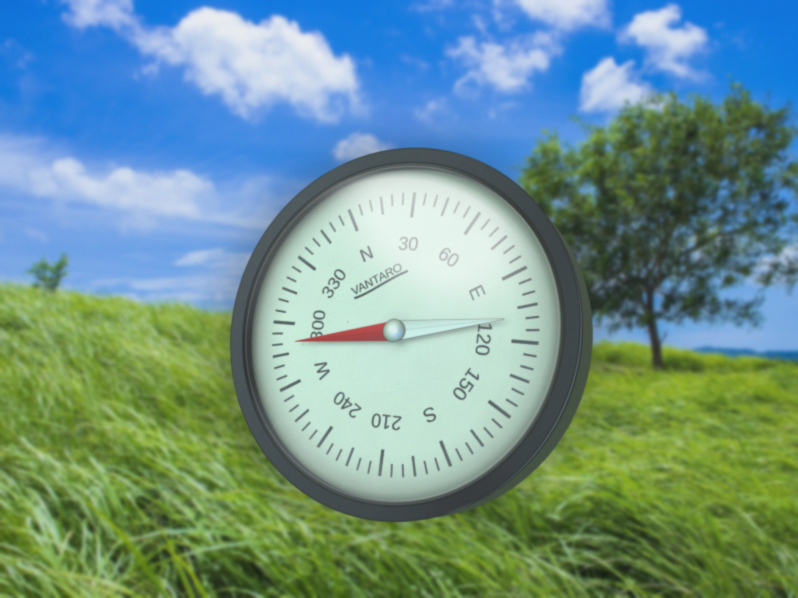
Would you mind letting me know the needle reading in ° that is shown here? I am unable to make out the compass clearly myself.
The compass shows 290 °
